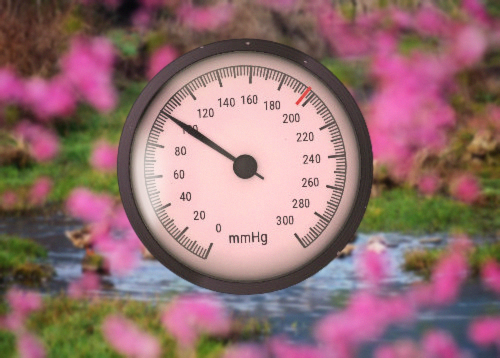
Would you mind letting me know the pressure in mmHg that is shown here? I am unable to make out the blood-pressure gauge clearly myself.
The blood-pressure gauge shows 100 mmHg
